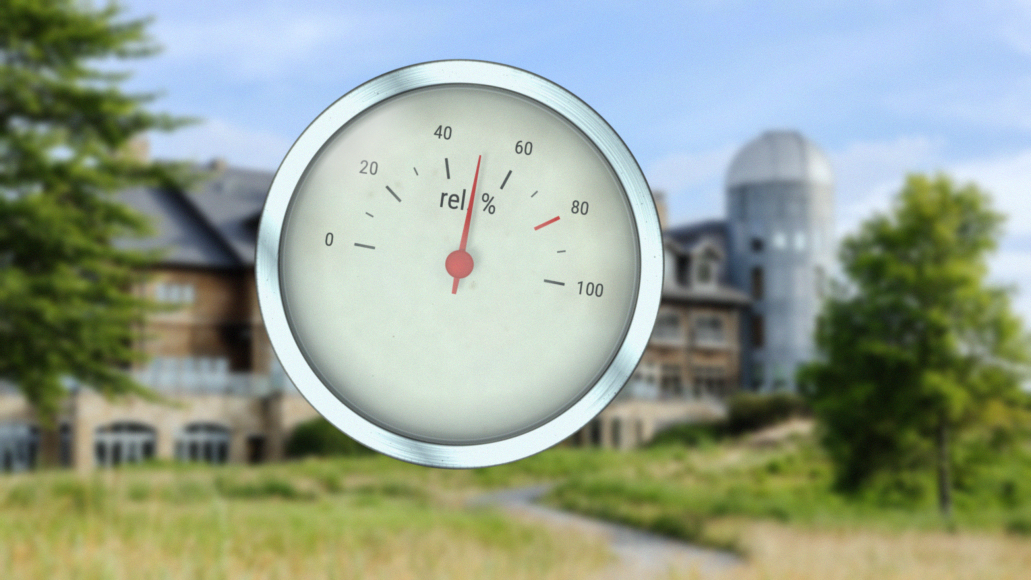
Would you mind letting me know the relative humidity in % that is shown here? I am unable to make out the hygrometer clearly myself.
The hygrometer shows 50 %
